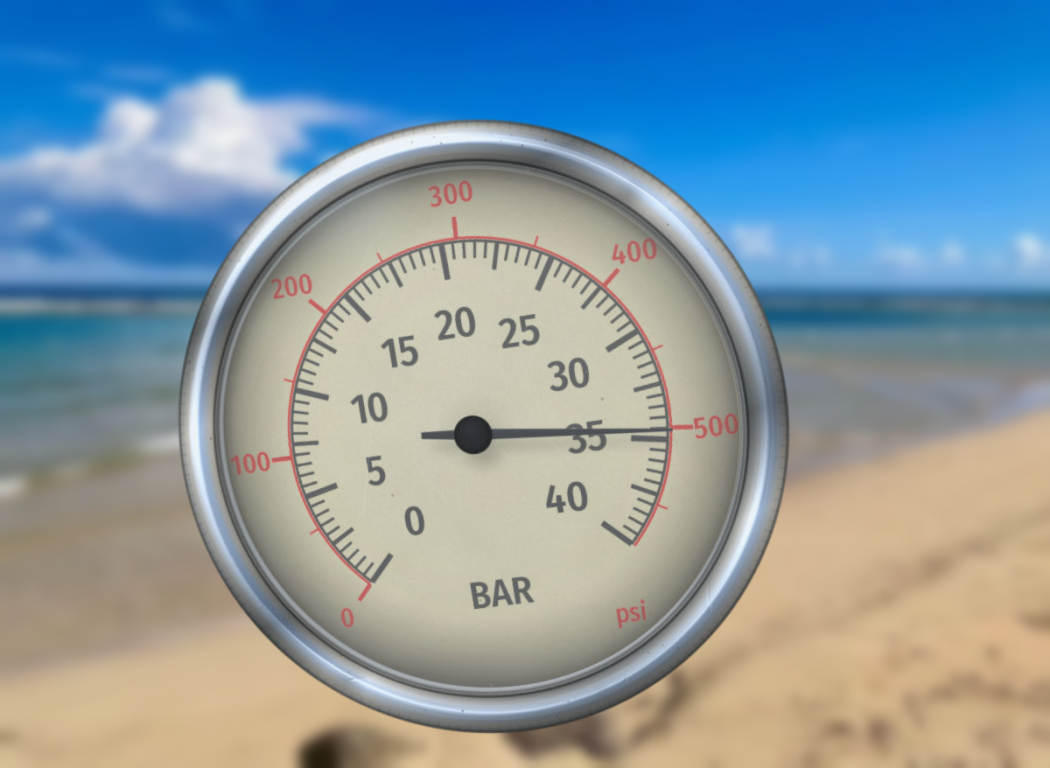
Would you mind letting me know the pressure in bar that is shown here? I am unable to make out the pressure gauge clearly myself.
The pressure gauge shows 34.5 bar
